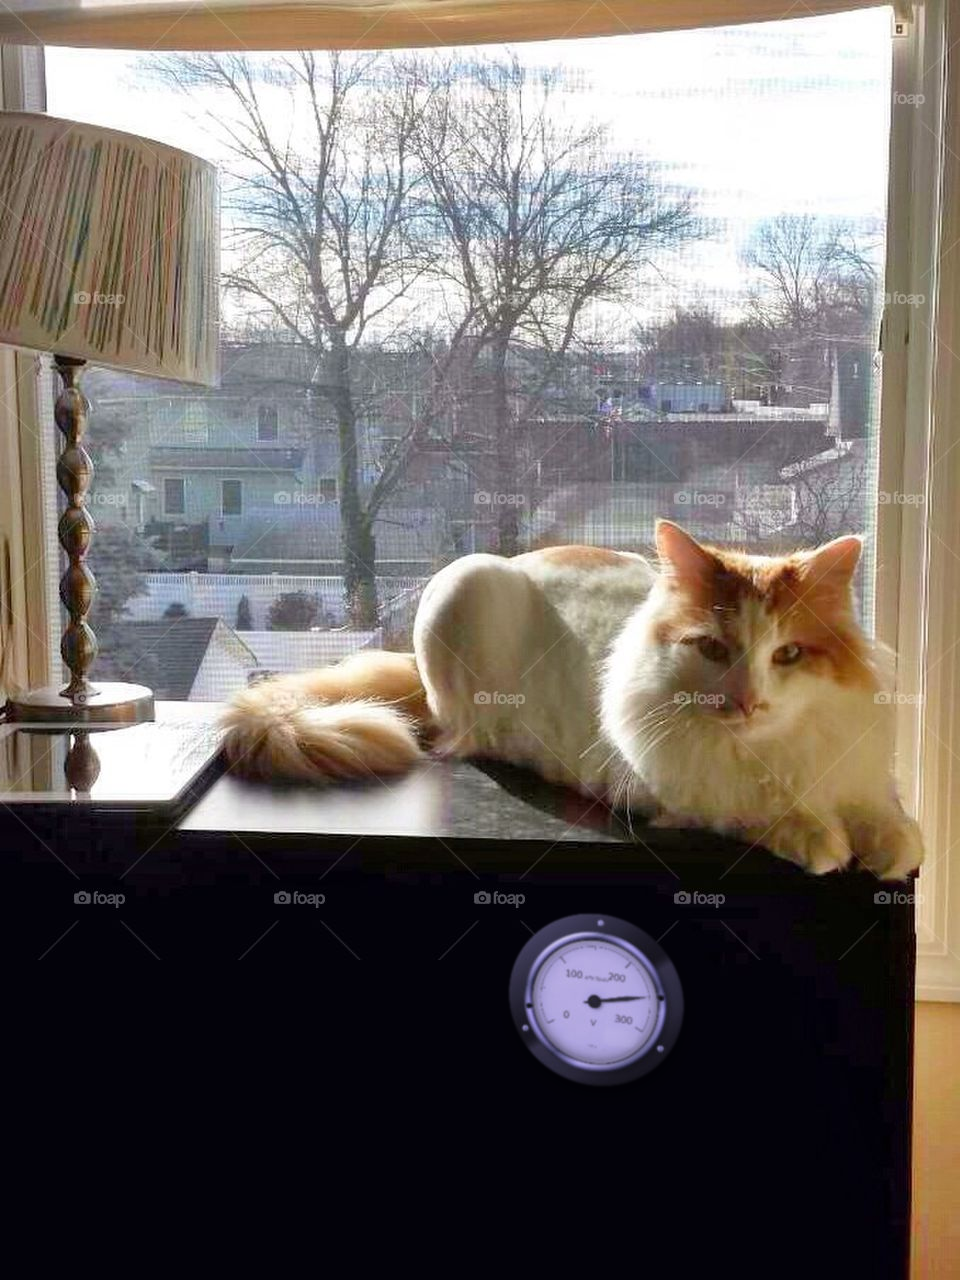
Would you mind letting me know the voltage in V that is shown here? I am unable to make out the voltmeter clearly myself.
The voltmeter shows 250 V
